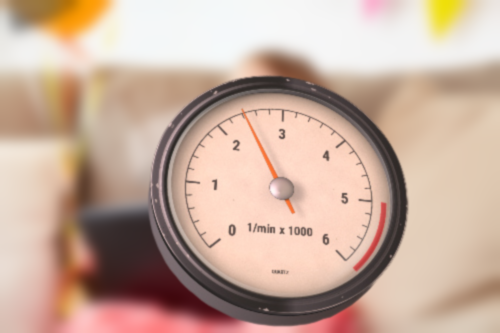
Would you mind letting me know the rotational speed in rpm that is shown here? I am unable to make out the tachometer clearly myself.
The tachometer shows 2400 rpm
